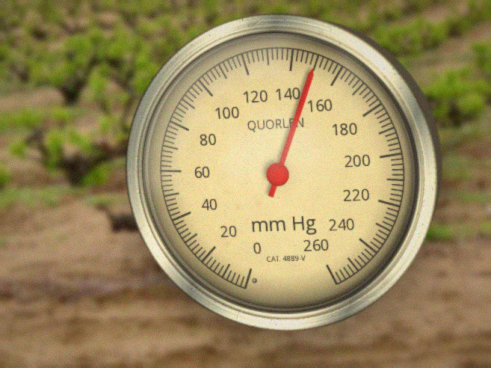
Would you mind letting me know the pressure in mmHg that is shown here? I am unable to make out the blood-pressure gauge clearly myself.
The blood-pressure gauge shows 150 mmHg
